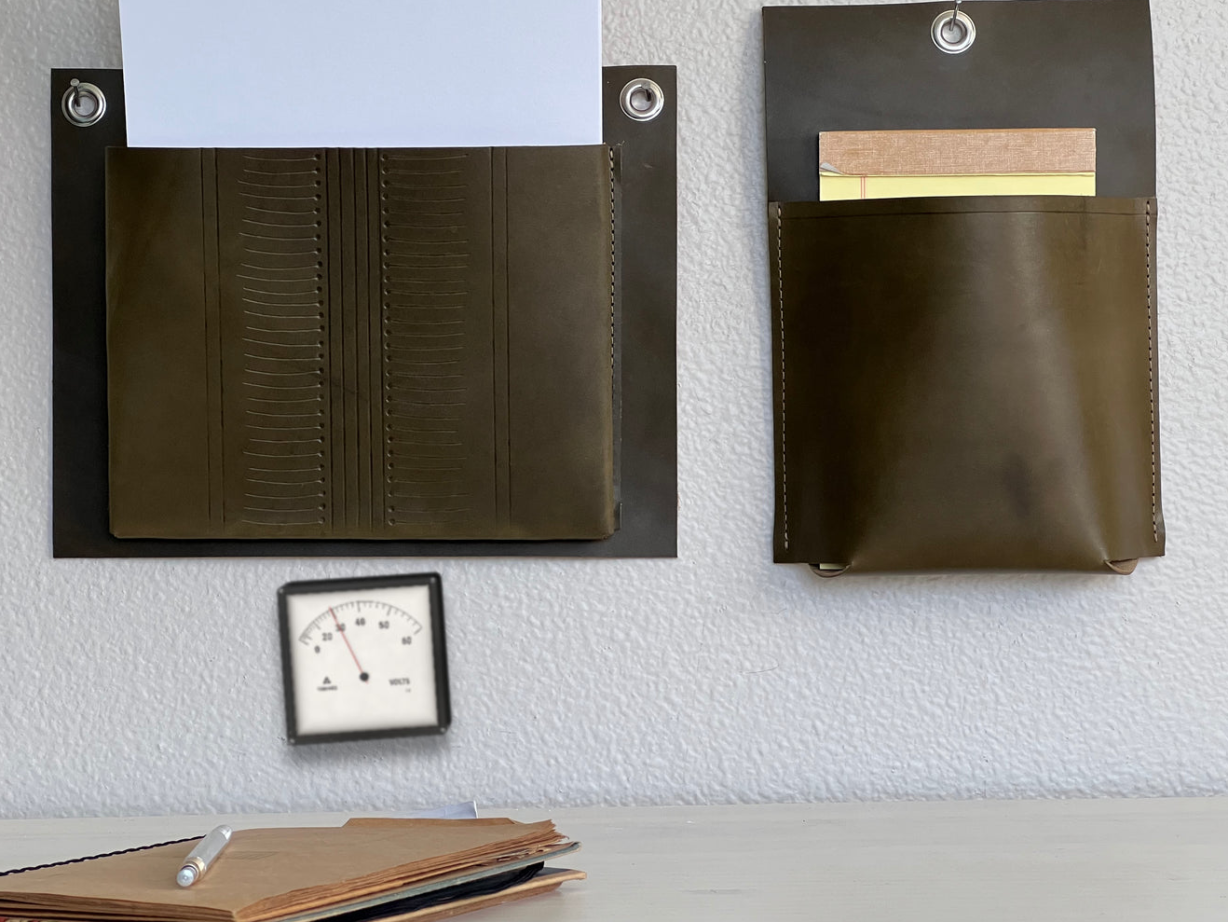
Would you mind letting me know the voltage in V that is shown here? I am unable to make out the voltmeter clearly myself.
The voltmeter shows 30 V
